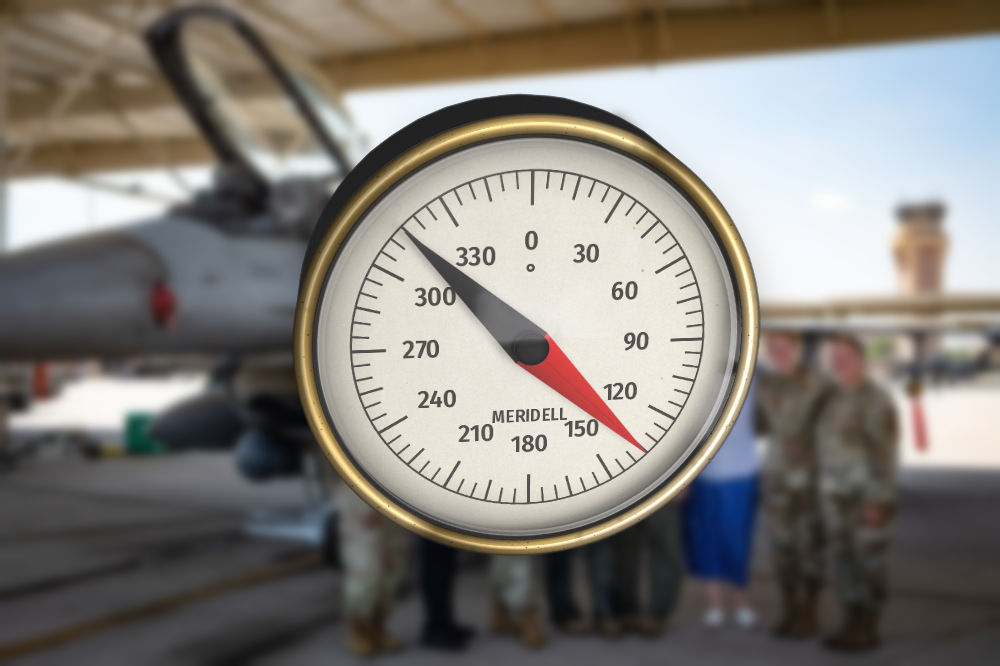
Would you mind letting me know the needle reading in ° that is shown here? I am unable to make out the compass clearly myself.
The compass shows 135 °
